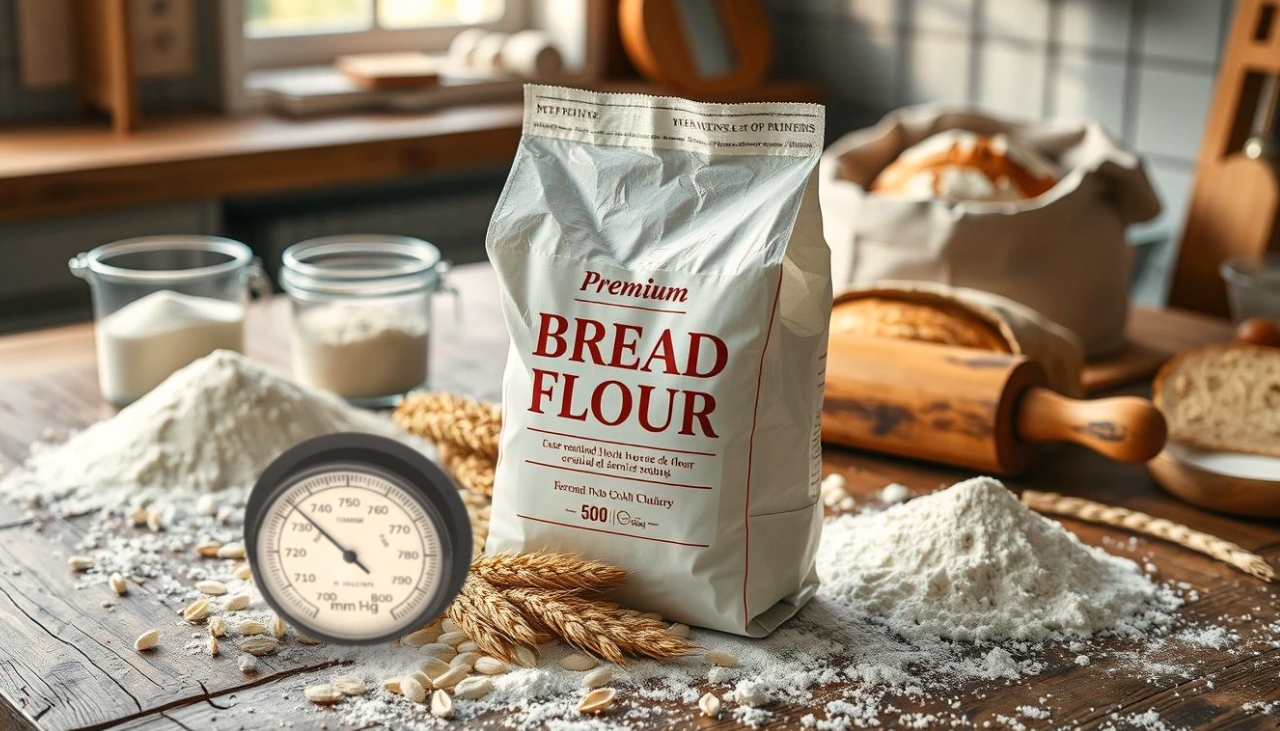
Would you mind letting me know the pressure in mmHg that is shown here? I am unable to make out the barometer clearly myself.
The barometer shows 735 mmHg
